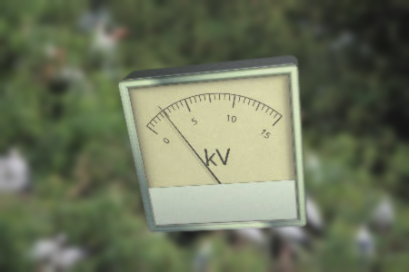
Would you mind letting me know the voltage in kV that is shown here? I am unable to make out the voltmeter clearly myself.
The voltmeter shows 2.5 kV
